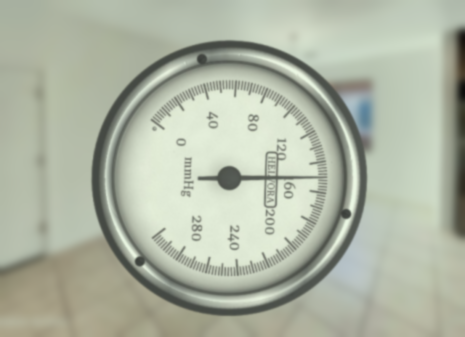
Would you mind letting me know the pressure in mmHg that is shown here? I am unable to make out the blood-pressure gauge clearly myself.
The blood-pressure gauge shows 150 mmHg
